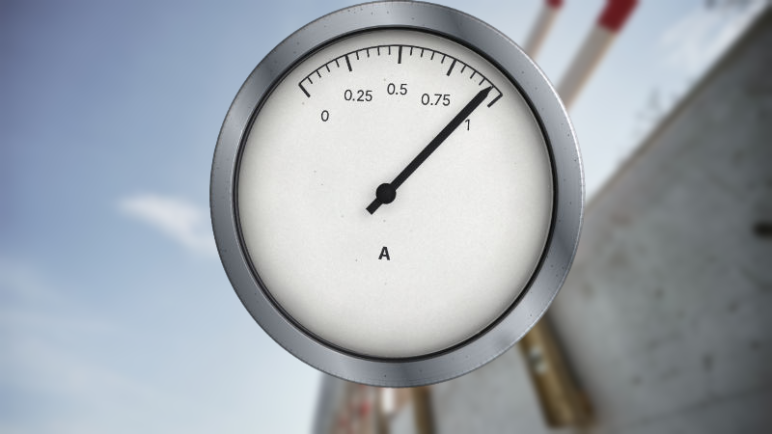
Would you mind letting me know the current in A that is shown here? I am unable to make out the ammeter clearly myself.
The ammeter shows 0.95 A
